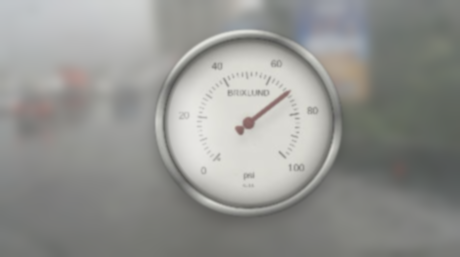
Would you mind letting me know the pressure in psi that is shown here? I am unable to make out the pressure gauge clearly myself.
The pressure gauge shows 70 psi
